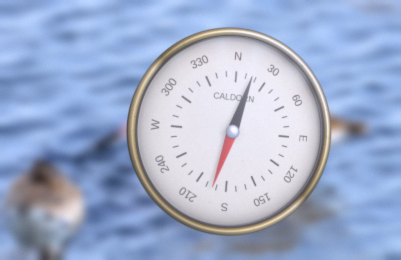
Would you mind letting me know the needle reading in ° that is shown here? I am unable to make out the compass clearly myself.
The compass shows 195 °
